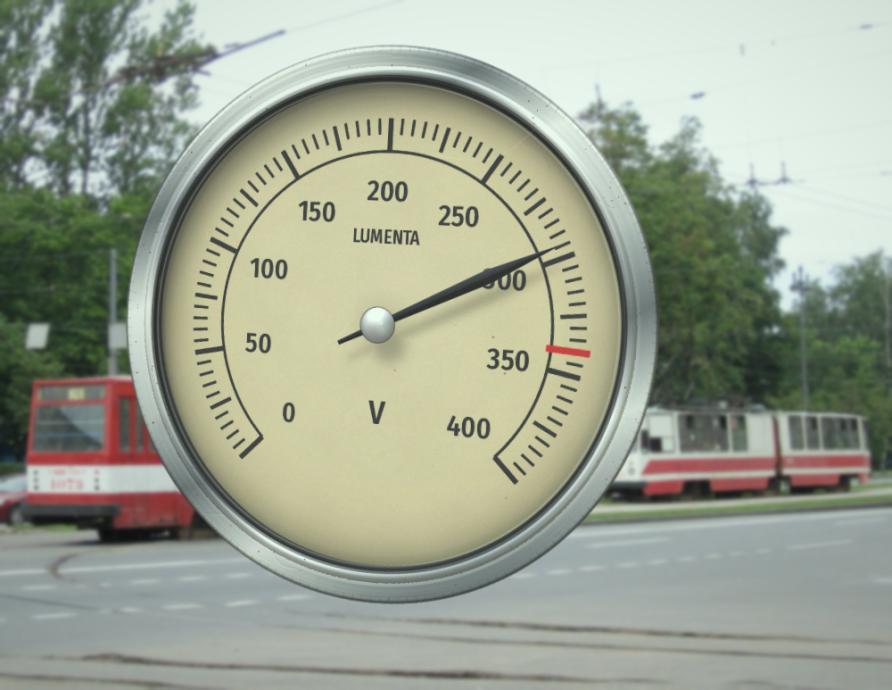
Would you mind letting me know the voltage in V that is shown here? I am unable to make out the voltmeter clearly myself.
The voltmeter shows 295 V
